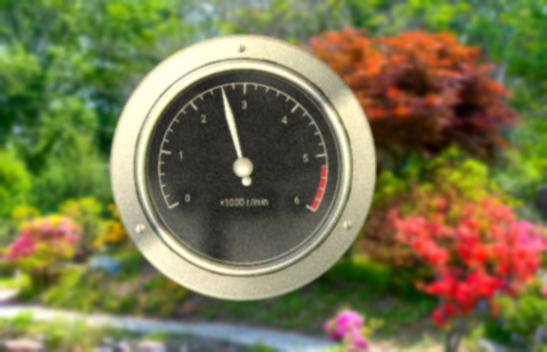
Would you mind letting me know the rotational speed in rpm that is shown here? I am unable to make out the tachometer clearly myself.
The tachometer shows 2600 rpm
